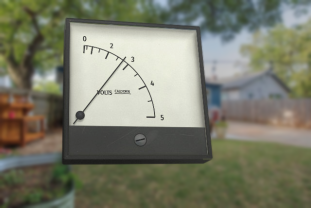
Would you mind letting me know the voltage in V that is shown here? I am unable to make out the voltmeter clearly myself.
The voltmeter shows 2.75 V
